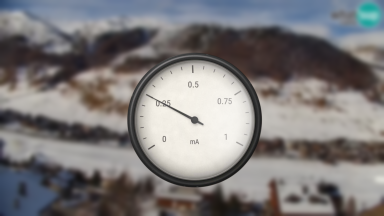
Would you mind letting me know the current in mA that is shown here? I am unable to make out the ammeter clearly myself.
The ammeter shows 0.25 mA
